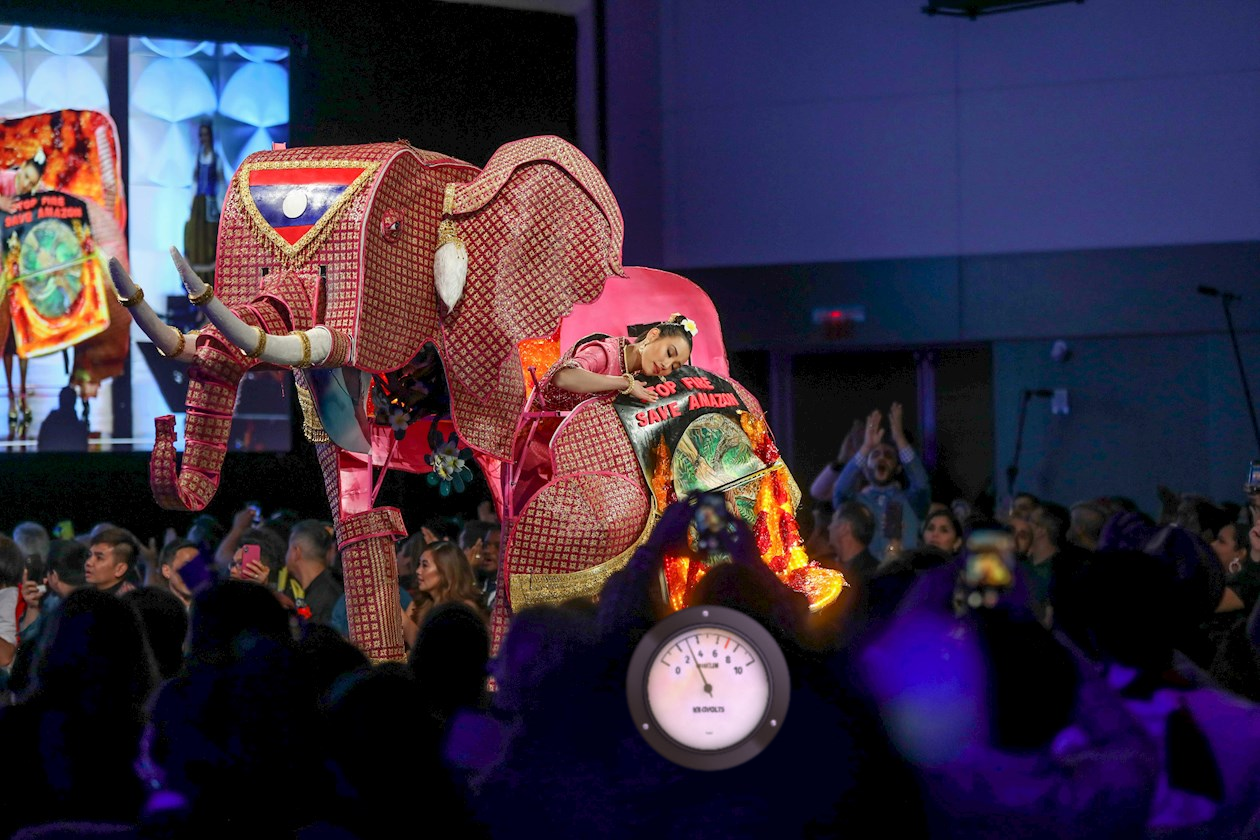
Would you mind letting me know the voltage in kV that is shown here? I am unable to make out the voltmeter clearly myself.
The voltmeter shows 3 kV
